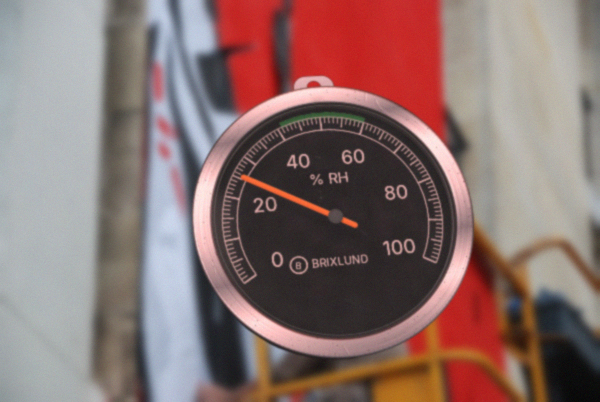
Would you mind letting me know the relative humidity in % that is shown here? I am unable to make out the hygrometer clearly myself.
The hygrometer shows 25 %
